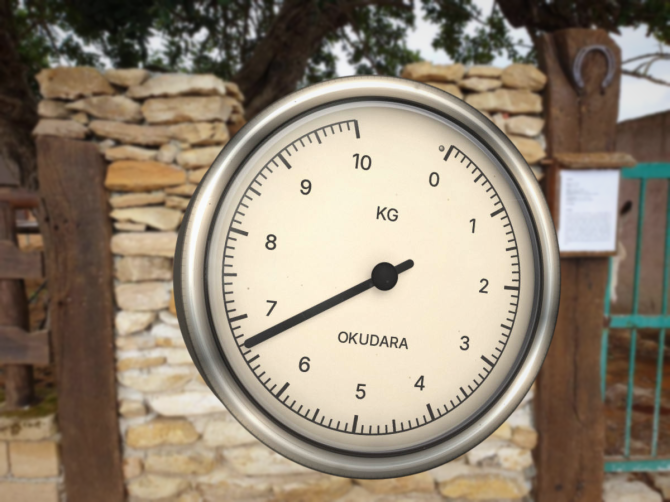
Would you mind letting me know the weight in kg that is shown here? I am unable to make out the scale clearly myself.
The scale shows 6.7 kg
